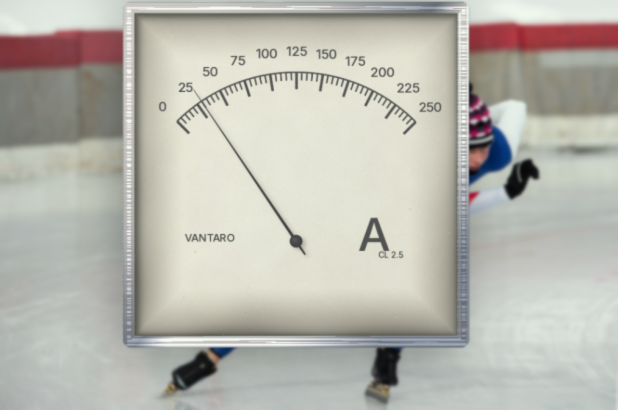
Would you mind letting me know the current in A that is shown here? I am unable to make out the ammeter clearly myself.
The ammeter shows 30 A
